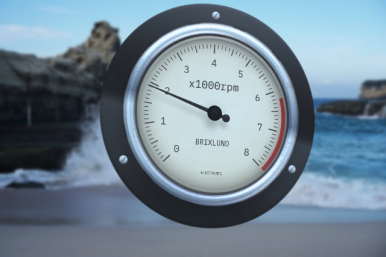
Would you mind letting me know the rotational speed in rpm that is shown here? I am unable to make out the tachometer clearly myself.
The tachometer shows 1900 rpm
